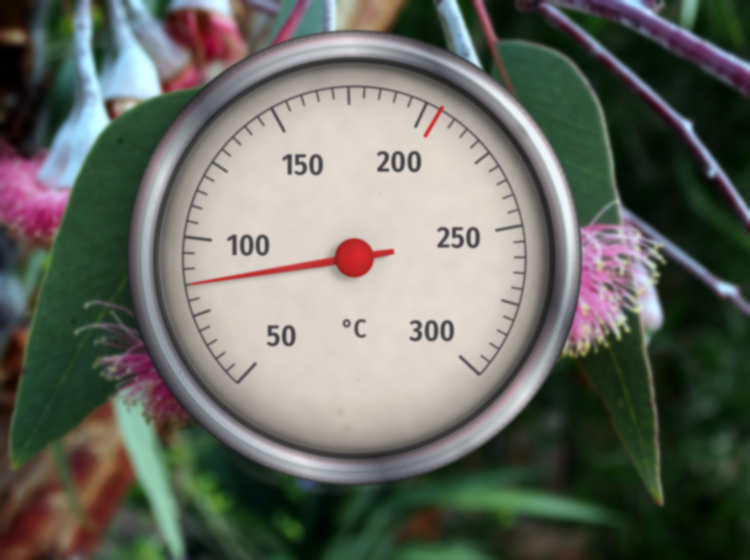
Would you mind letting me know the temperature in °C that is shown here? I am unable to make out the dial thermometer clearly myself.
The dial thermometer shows 85 °C
